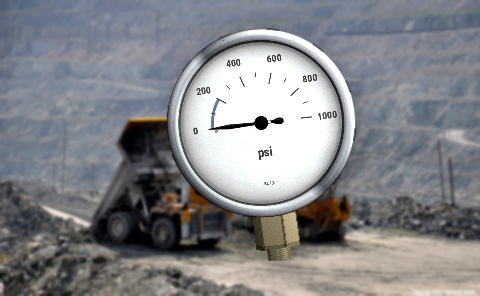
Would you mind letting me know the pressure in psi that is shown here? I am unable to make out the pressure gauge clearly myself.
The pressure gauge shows 0 psi
